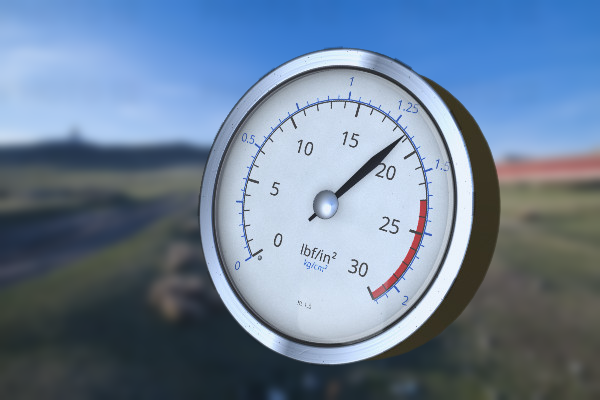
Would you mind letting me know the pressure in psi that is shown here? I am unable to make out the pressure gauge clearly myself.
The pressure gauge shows 19 psi
